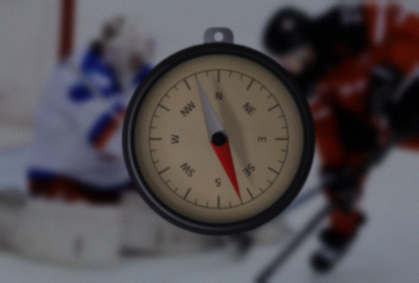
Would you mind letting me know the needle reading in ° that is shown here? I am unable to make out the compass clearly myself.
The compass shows 160 °
